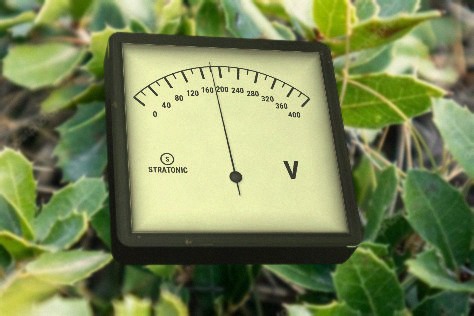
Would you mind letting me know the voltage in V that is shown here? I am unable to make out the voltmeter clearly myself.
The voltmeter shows 180 V
